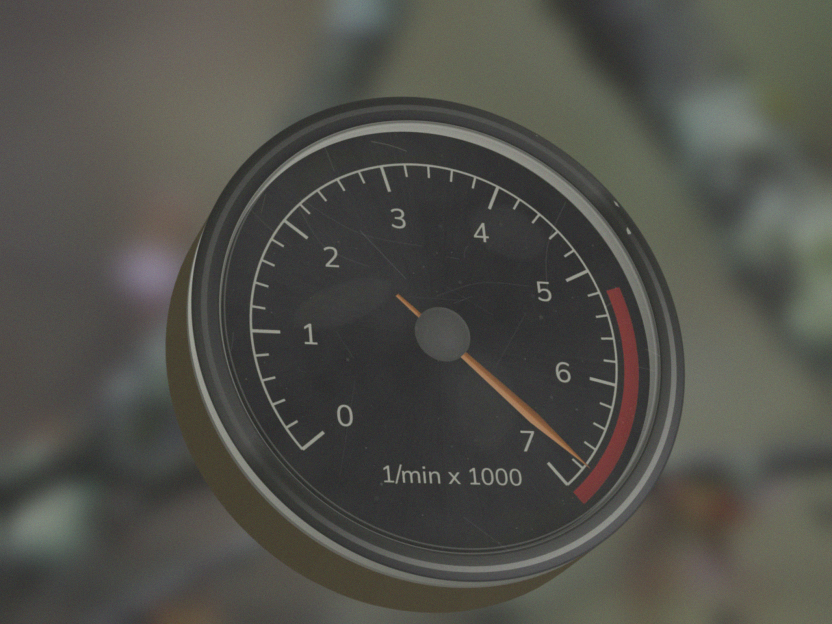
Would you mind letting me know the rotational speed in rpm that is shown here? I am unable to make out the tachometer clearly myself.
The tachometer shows 6800 rpm
